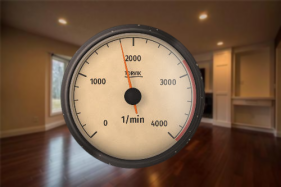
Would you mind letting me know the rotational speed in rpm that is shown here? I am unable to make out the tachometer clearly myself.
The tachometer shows 1800 rpm
